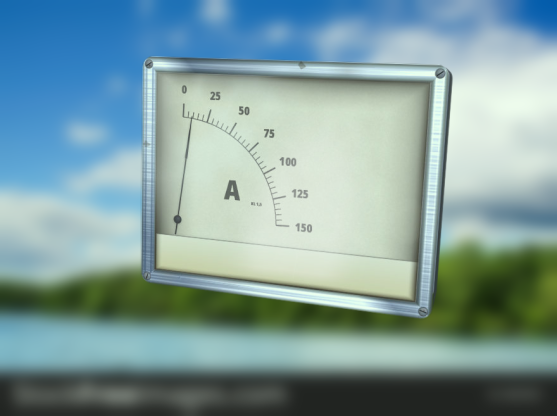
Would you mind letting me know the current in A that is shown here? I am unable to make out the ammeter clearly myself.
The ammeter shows 10 A
